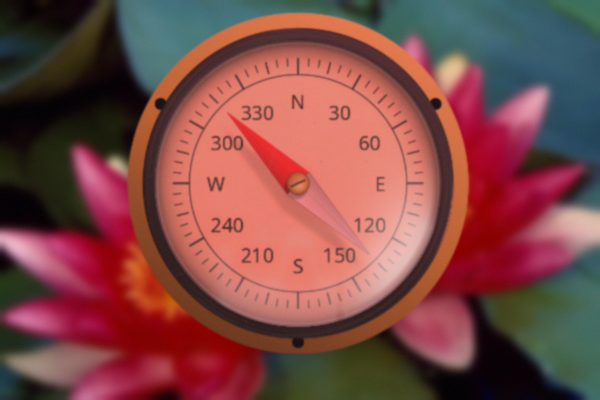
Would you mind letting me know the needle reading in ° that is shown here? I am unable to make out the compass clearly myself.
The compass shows 315 °
